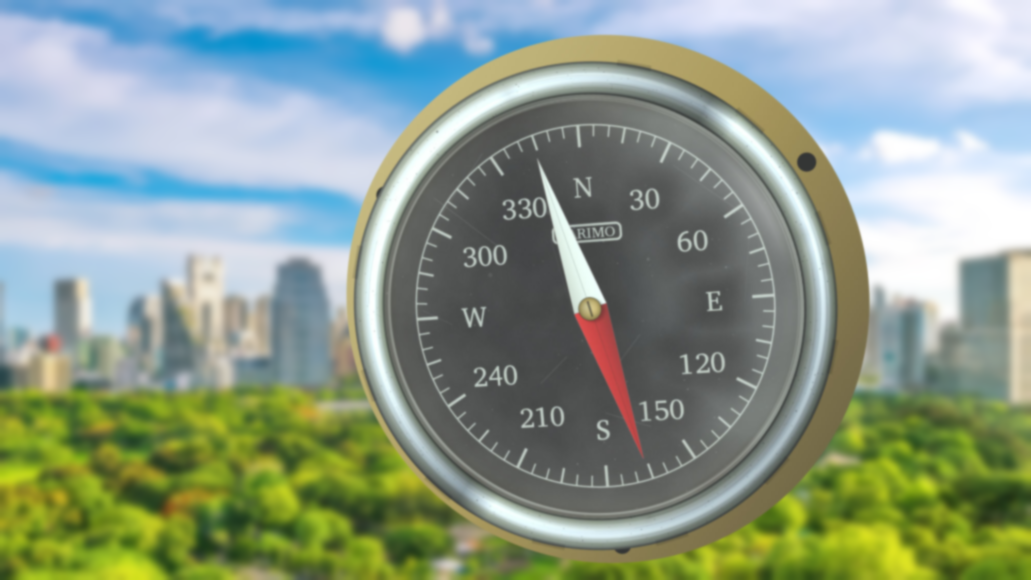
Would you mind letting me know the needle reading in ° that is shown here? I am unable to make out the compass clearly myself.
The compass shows 165 °
